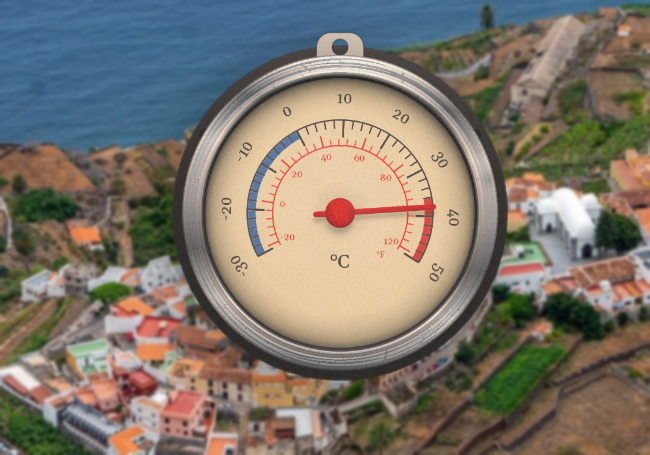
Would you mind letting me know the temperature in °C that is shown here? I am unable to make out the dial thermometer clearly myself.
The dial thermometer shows 38 °C
